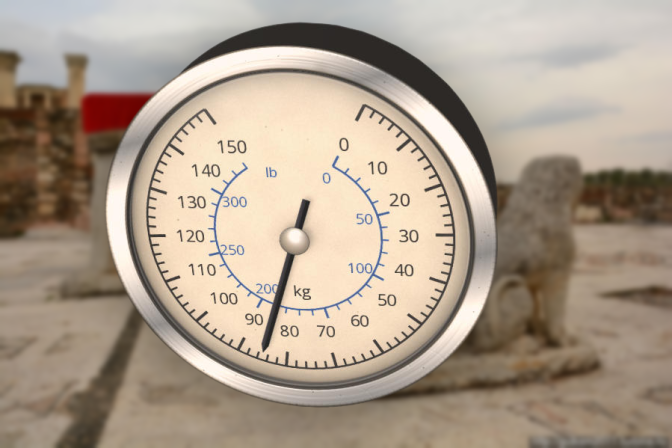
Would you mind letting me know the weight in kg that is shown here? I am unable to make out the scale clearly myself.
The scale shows 85 kg
